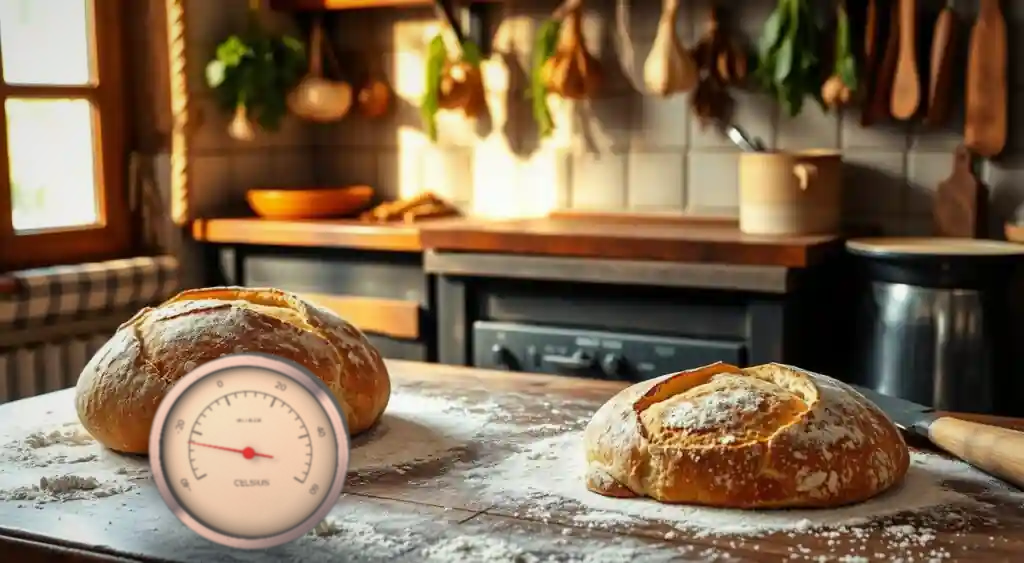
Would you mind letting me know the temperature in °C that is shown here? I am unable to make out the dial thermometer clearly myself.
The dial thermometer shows -24 °C
